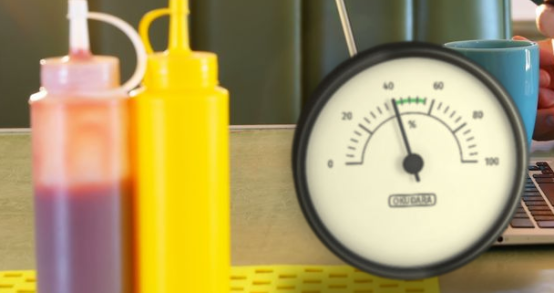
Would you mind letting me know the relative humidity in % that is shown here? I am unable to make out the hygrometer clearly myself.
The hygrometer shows 40 %
